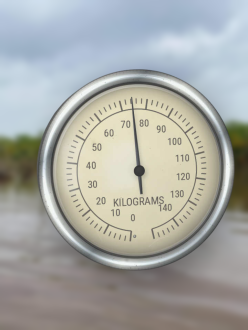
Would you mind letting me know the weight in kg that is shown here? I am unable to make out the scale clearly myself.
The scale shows 74 kg
